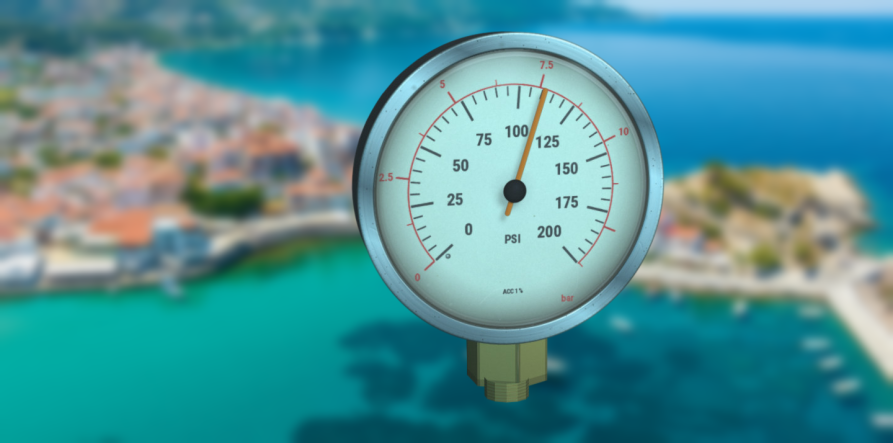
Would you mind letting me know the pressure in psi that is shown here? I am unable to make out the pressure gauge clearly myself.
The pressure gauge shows 110 psi
